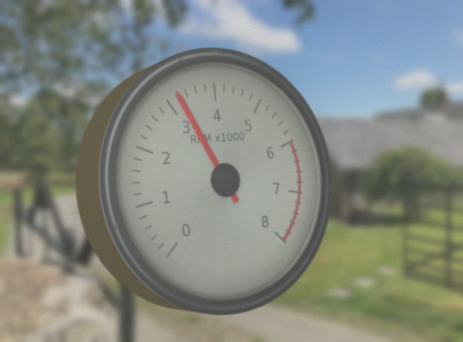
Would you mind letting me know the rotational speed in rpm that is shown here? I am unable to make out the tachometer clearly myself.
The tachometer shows 3200 rpm
